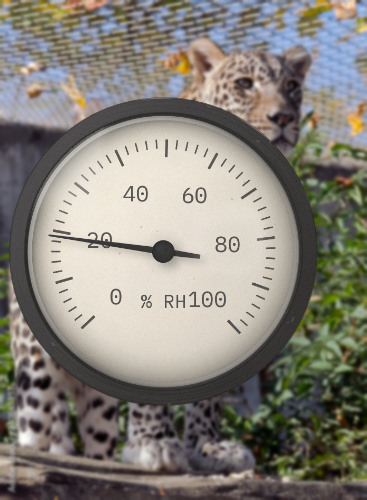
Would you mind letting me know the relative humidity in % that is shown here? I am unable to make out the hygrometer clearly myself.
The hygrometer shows 19 %
